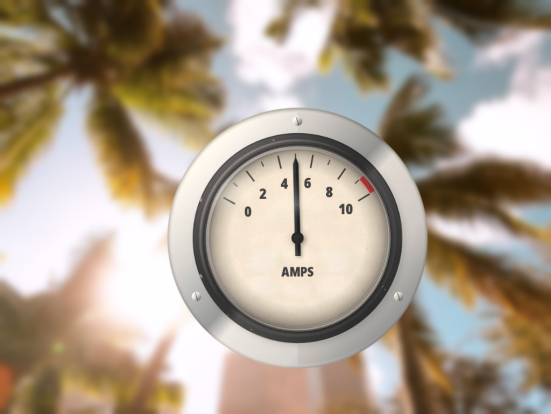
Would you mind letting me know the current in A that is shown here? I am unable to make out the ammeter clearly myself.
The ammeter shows 5 A
